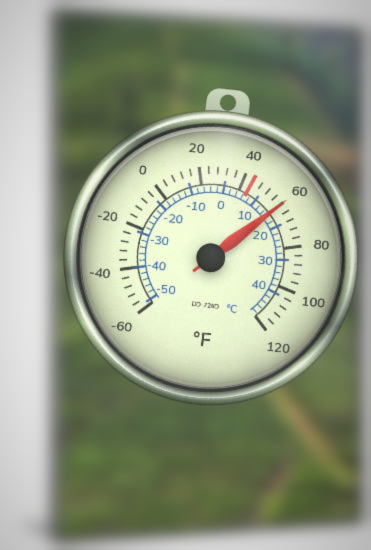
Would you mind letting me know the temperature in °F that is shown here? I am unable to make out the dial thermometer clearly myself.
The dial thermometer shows 60 °F
